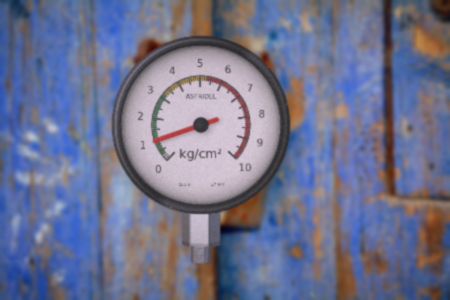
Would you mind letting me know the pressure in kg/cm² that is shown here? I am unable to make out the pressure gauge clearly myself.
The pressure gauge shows 1 kg/cm²
